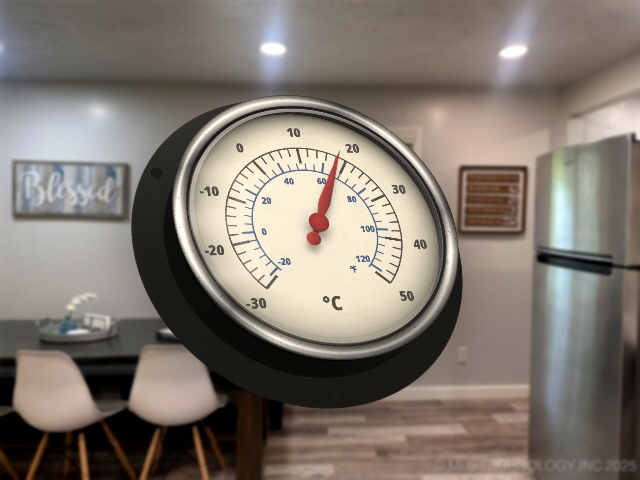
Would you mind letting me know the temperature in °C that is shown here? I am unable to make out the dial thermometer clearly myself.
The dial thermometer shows 18 °C
